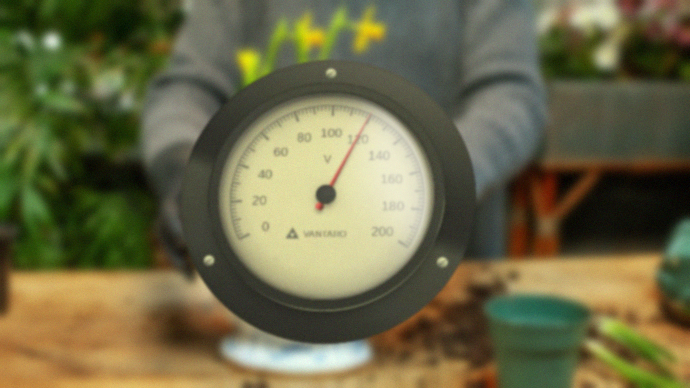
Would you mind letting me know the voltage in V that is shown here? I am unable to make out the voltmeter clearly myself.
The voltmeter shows 120 V
